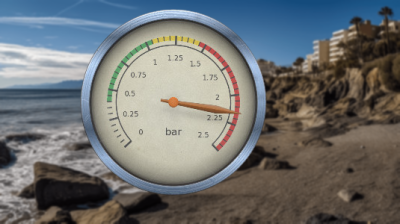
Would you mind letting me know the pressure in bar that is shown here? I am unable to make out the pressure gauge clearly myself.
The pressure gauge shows 2.15 bar
